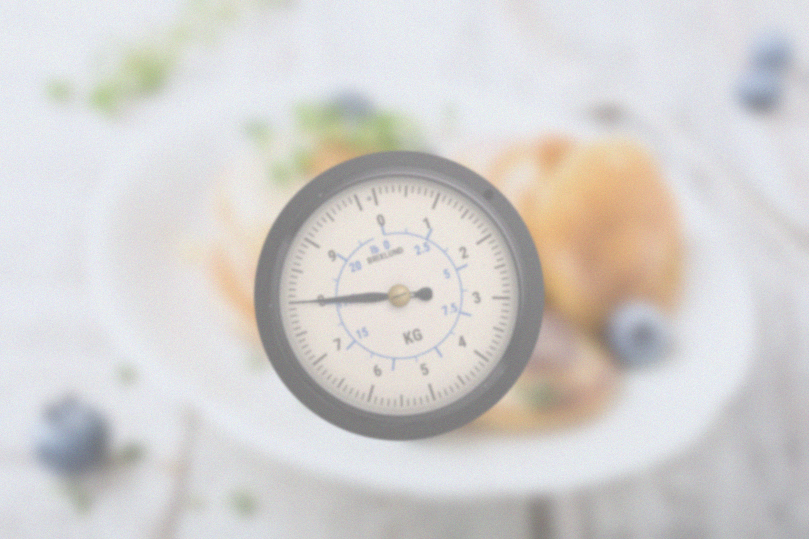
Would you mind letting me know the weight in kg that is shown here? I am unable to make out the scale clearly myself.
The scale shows 8 kg
